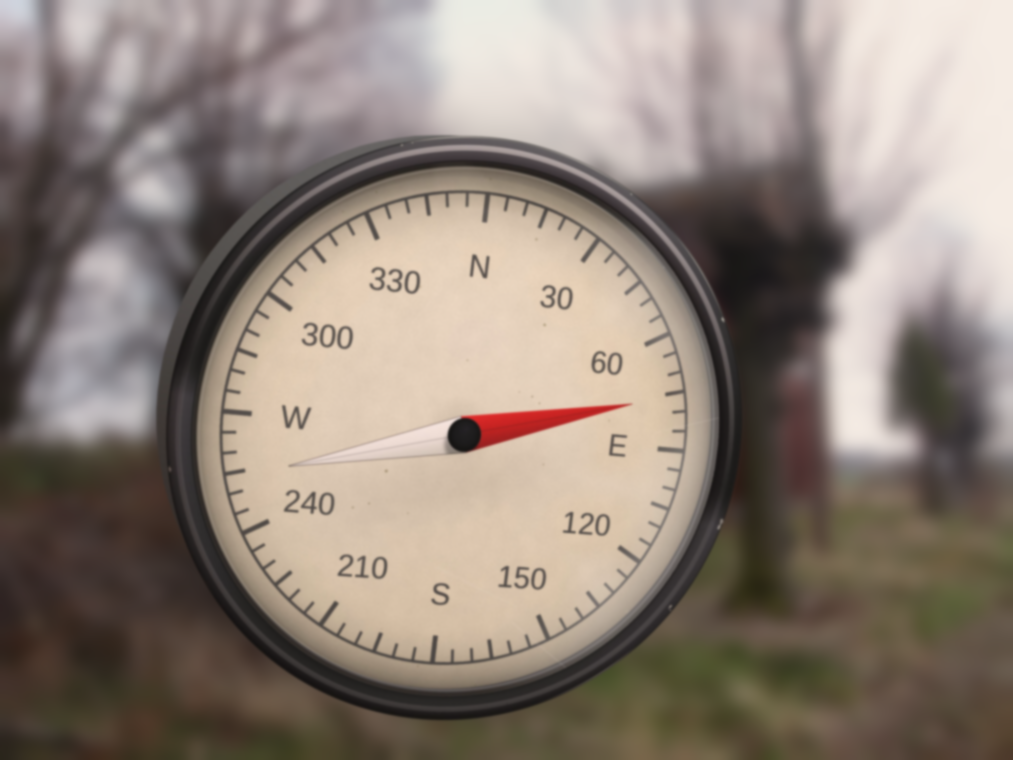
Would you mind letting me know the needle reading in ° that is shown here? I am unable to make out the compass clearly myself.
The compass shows 75 °
